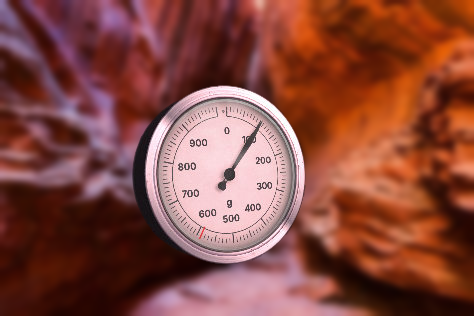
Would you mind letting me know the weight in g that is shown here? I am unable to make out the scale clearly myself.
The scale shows 100 g
